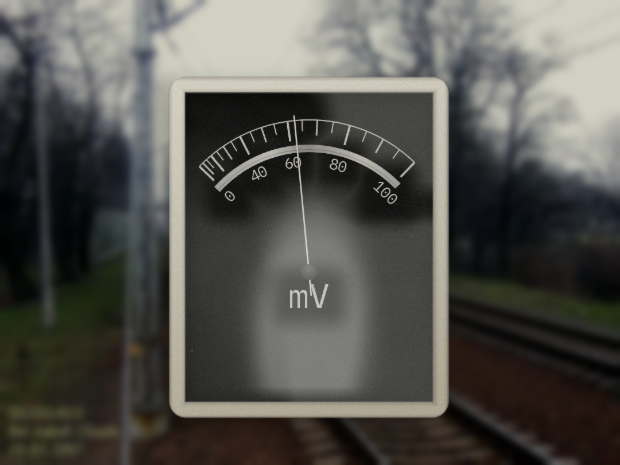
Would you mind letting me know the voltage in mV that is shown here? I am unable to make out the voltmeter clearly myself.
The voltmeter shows 62.5 mV
